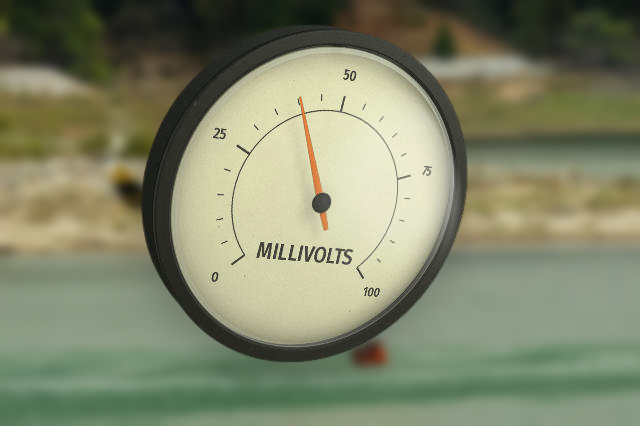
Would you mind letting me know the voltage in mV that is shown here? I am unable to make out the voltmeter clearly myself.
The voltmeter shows 40 mV
